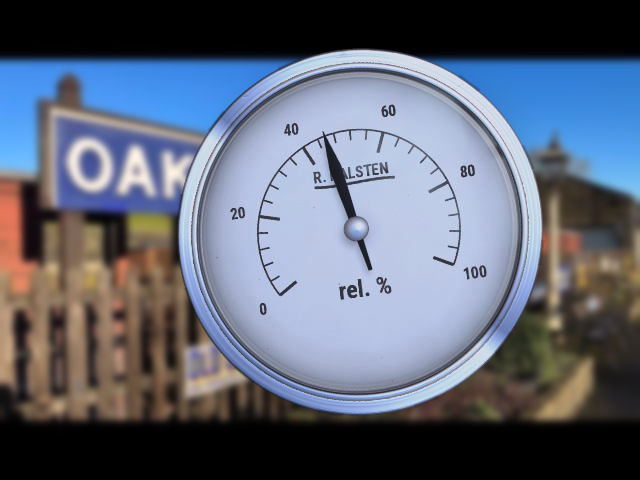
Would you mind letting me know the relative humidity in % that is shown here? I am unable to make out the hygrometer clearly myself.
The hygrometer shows 46 %
